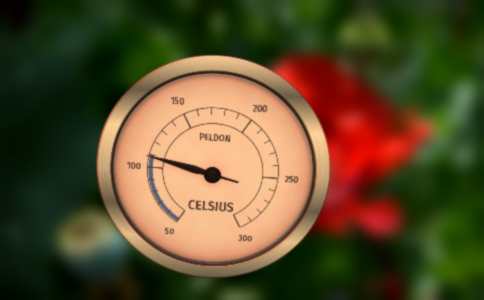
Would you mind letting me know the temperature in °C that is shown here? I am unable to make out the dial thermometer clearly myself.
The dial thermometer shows 110 °C
